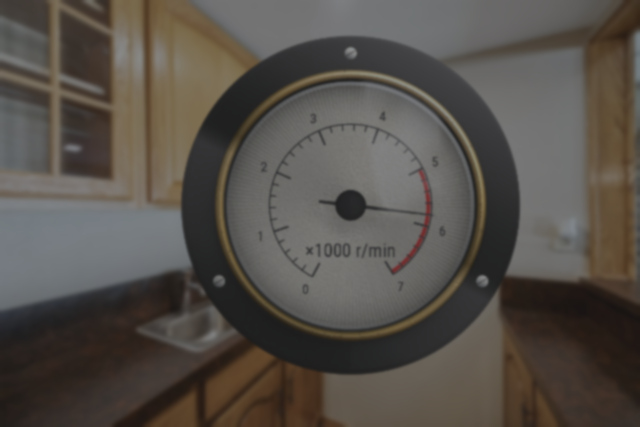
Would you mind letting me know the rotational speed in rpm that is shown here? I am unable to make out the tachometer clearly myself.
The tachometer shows 5800 rpm
